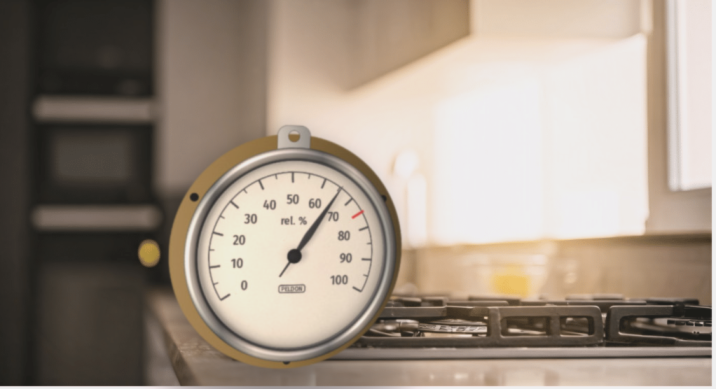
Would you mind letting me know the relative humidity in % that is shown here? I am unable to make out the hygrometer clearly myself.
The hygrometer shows 65 %
